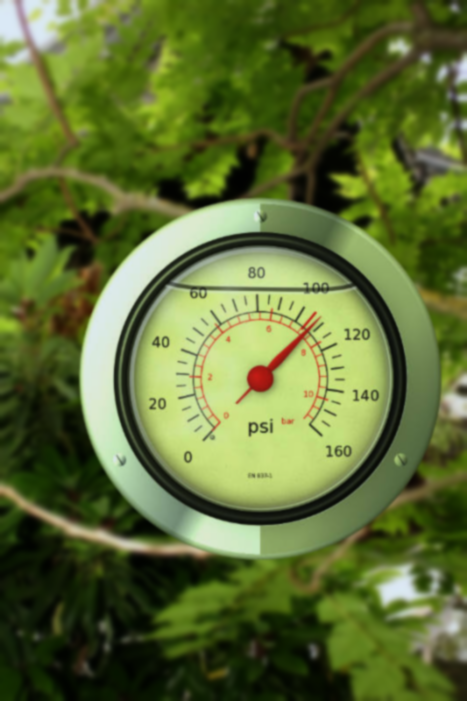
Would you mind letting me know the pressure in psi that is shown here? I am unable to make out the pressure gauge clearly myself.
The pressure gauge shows 107.5 psi
